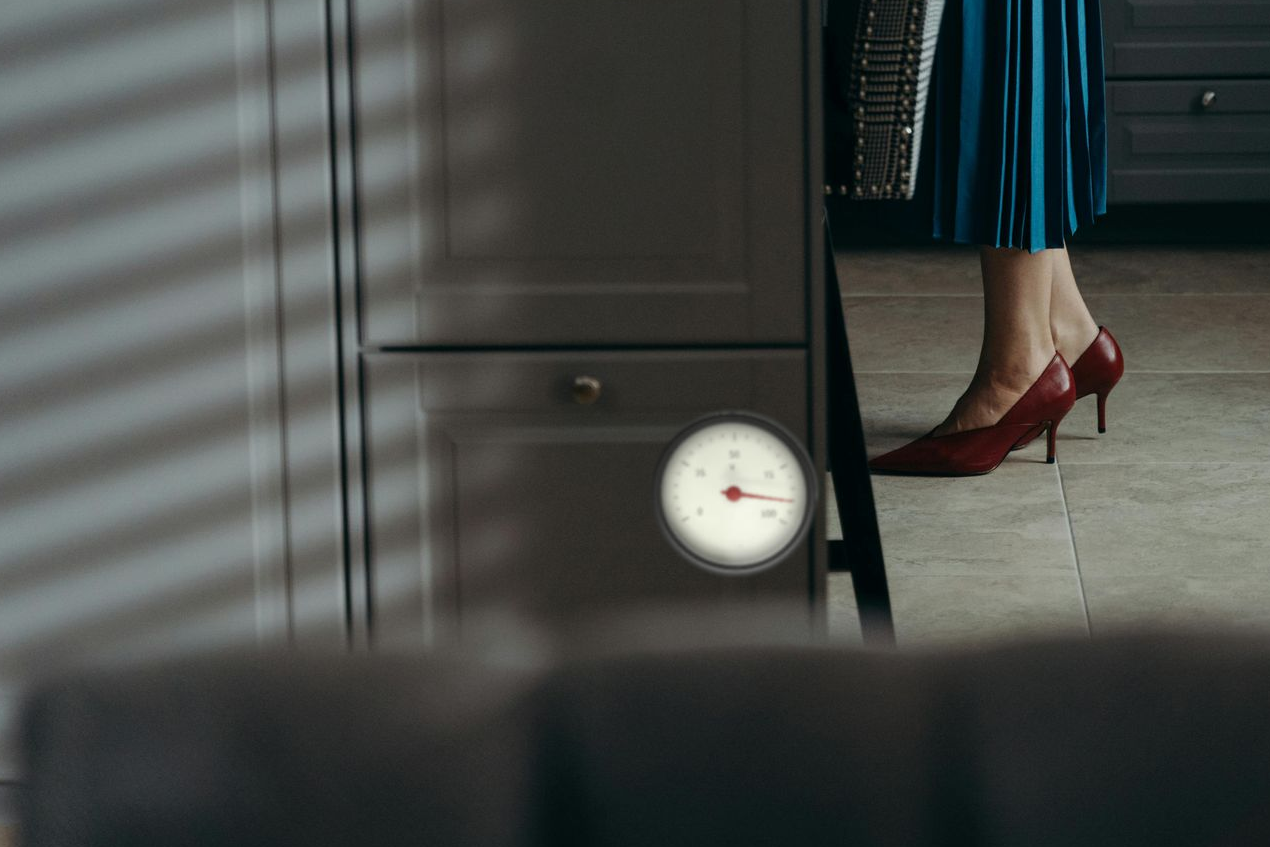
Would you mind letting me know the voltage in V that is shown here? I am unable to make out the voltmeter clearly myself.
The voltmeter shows 90 V
